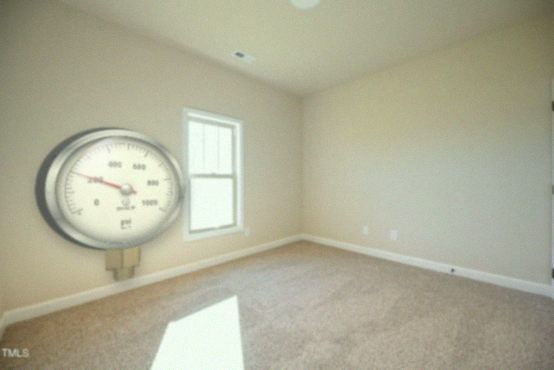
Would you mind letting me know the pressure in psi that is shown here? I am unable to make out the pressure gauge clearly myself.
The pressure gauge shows 200 psi
